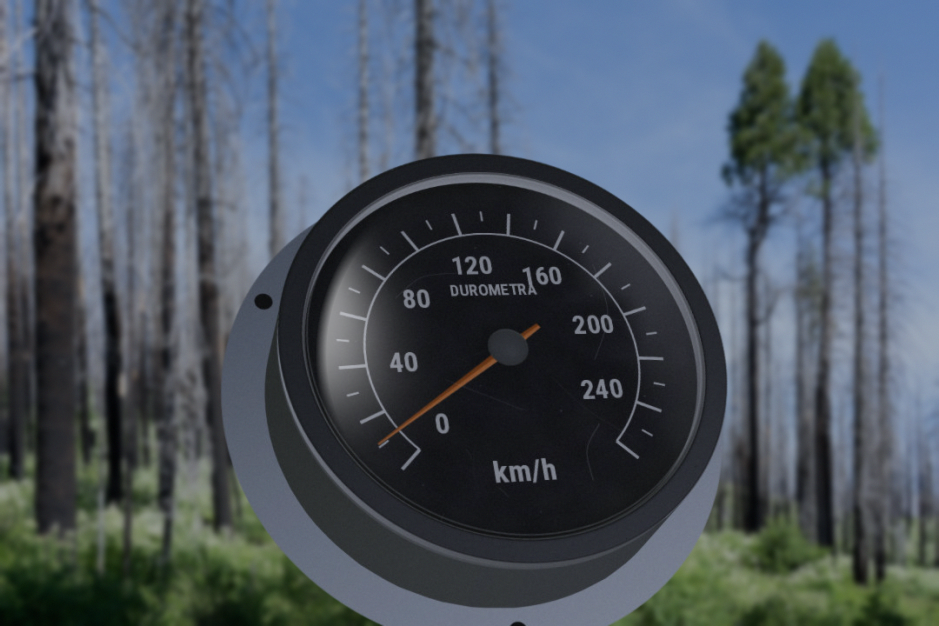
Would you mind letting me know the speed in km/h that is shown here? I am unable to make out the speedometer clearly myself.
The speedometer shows 10 km/h
